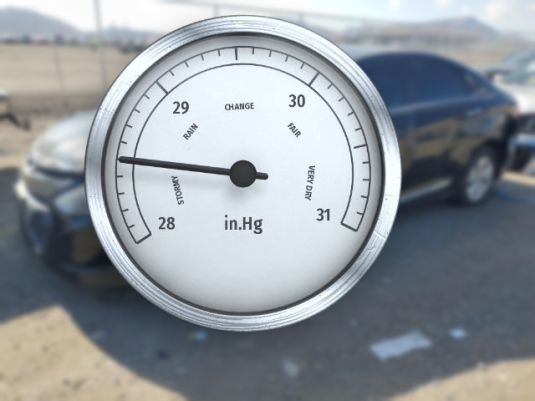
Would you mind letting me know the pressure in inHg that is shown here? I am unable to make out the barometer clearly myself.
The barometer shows 28.5 inHg
